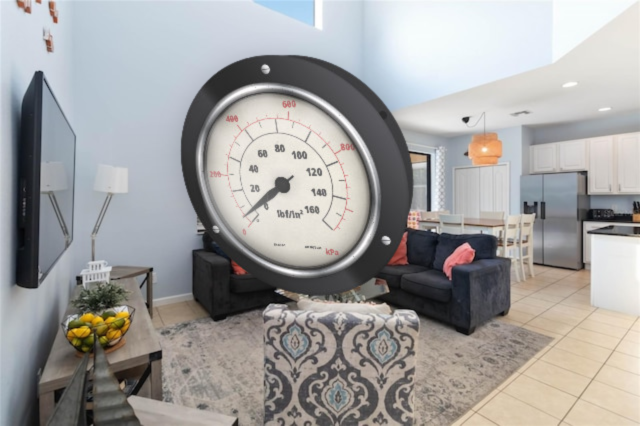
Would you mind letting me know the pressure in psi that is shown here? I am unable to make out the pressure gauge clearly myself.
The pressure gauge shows 5 psi
